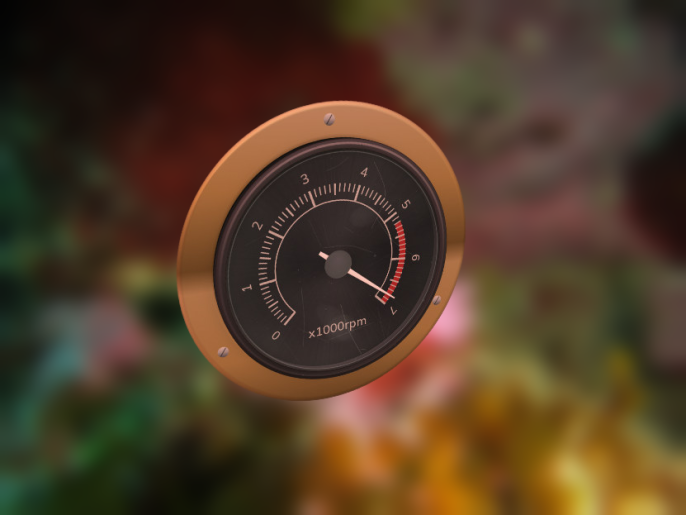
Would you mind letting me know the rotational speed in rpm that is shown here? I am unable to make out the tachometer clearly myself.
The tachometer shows 6800 rpm
